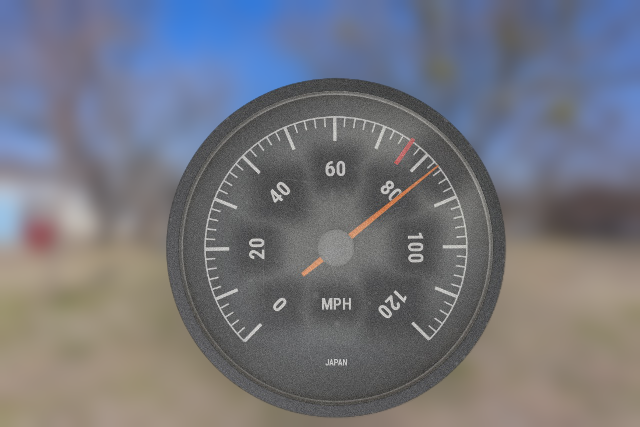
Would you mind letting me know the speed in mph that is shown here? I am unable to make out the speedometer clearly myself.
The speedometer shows 83 mph
